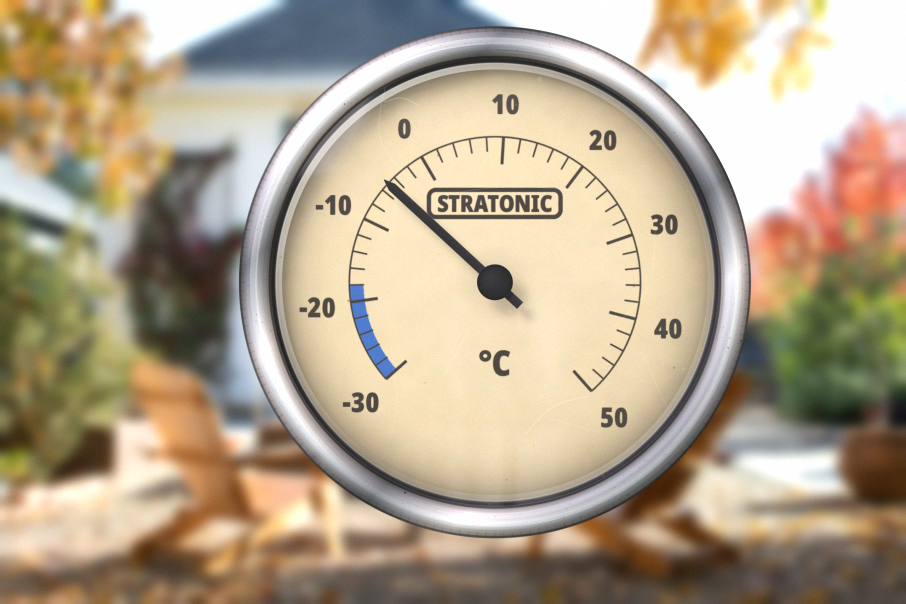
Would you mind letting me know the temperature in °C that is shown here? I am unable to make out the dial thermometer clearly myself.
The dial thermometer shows -5 °C
